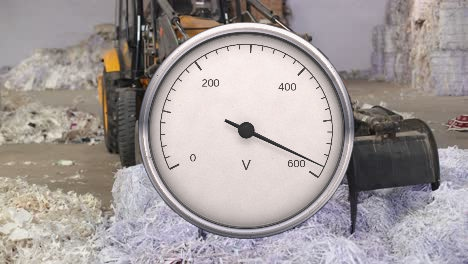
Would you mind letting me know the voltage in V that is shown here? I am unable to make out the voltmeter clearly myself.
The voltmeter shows 580 V
